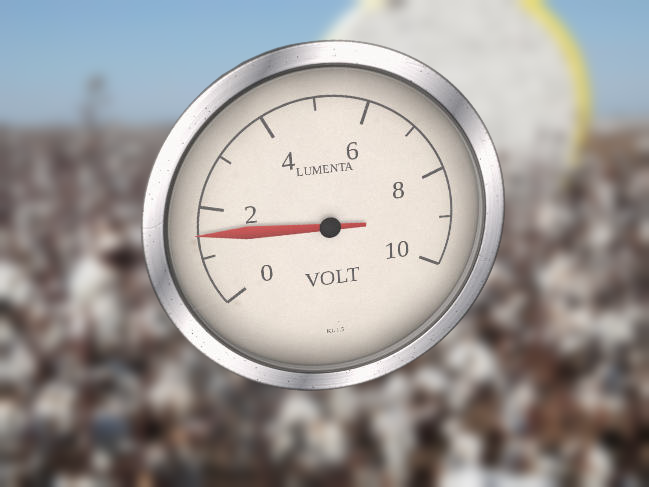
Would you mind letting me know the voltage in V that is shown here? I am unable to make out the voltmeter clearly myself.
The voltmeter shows 1.5 V
